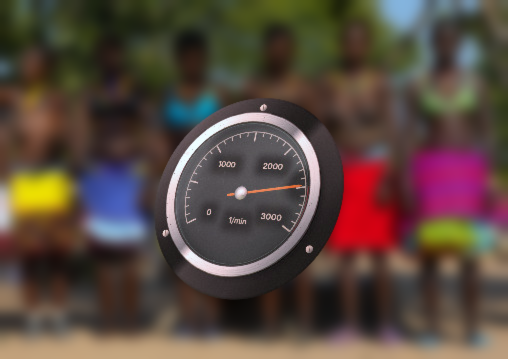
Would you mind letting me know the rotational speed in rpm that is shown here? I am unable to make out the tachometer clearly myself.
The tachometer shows 2500 rpm
